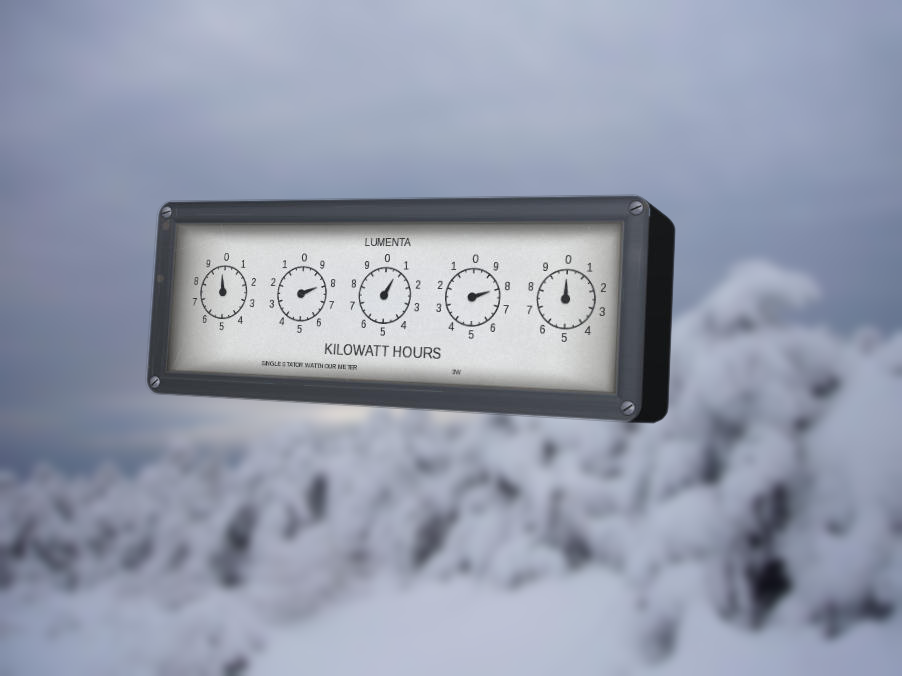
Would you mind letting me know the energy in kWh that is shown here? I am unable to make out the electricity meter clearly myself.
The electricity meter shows 98080 kWh
